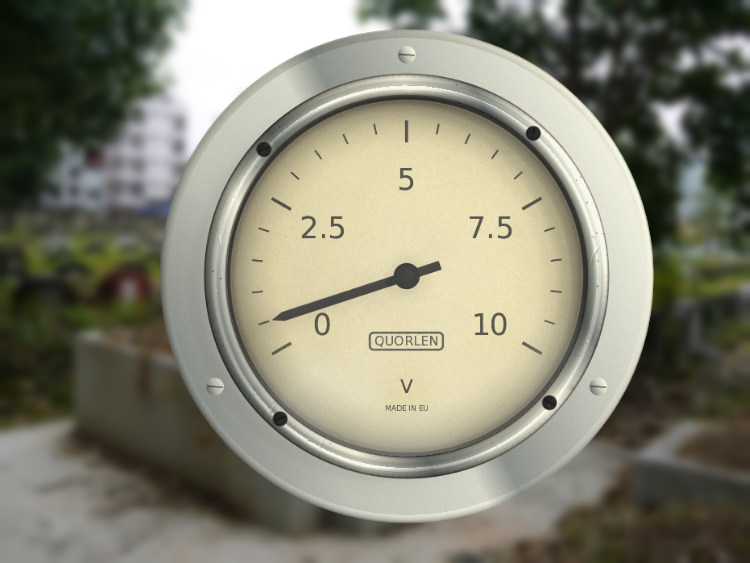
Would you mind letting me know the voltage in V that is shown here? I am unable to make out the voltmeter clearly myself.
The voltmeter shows 0.5 V
